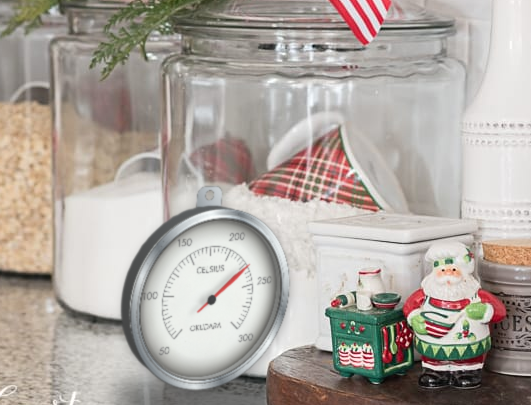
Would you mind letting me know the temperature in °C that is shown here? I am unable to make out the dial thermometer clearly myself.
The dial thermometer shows 225 °C
